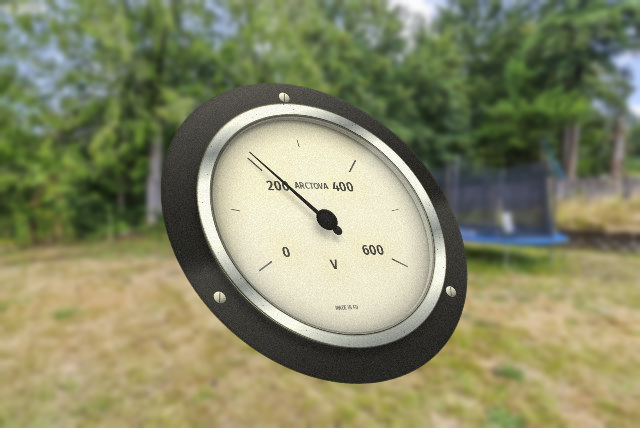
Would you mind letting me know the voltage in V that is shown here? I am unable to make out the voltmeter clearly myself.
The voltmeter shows 200 V
